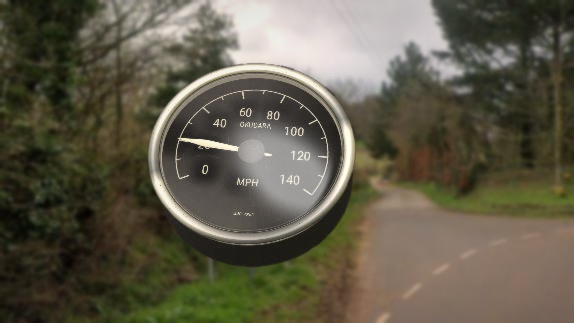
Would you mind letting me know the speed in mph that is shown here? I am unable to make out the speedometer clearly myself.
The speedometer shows 20 mph
